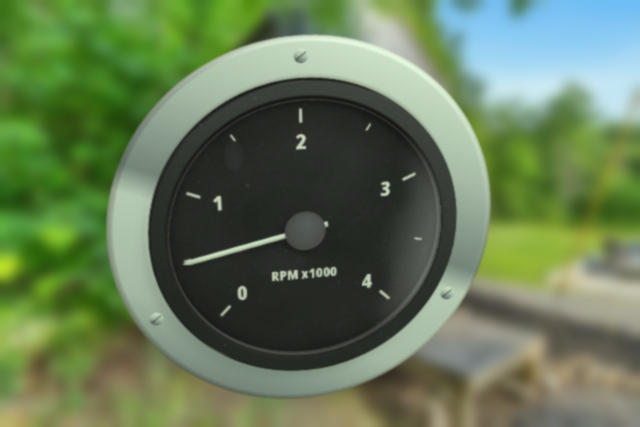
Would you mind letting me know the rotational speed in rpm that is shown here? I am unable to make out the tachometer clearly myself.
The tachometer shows 500 rpm
